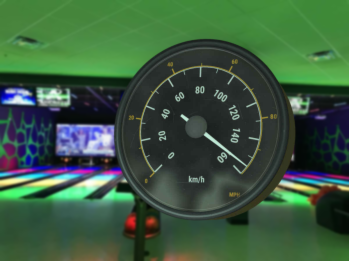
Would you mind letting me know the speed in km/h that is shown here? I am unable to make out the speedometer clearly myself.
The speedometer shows 155 km/h
